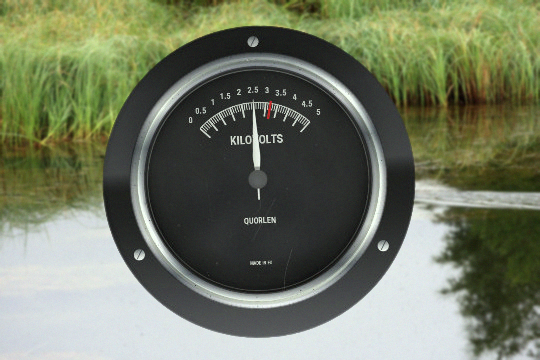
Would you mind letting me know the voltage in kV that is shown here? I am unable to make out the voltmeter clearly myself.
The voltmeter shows 2.5 kV
